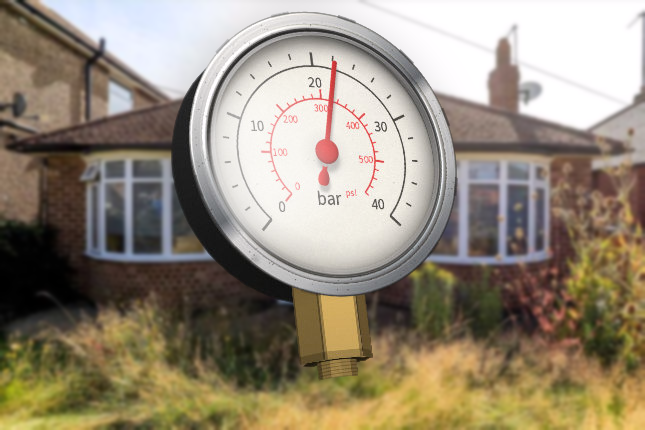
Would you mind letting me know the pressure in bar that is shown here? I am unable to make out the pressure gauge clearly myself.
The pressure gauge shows 22 bar
